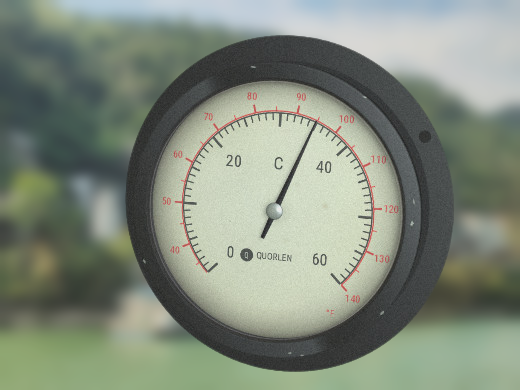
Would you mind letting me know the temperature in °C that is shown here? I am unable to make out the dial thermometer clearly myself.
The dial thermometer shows 35 °C
